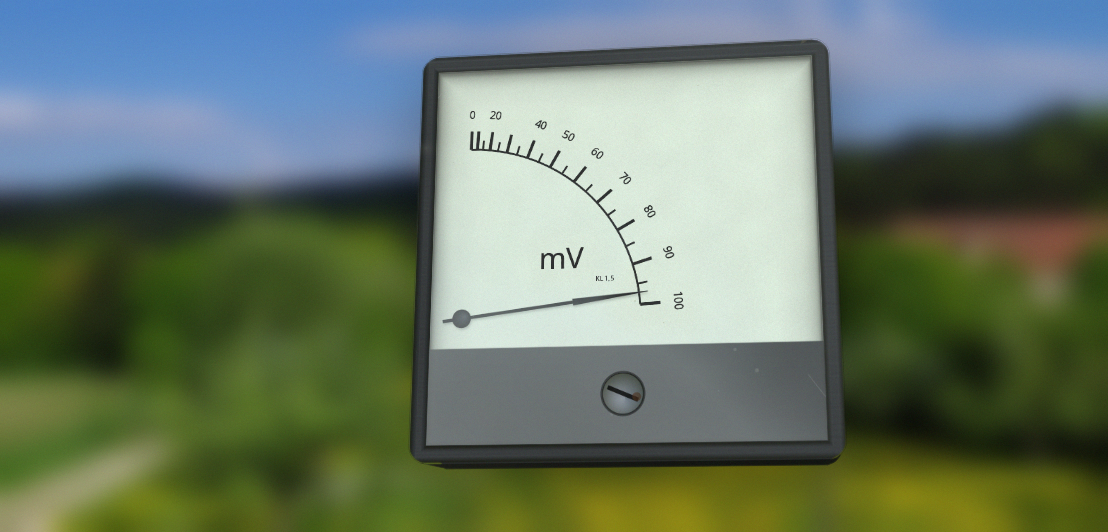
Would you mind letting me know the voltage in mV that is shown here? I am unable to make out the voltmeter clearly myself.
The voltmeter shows 97.5 mV
